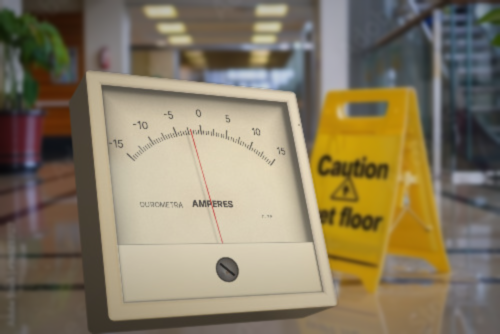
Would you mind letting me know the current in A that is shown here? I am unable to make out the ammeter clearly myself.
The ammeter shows -2.5 A
